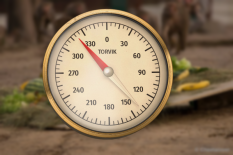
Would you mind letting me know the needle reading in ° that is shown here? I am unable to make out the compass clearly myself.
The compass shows 320 °
